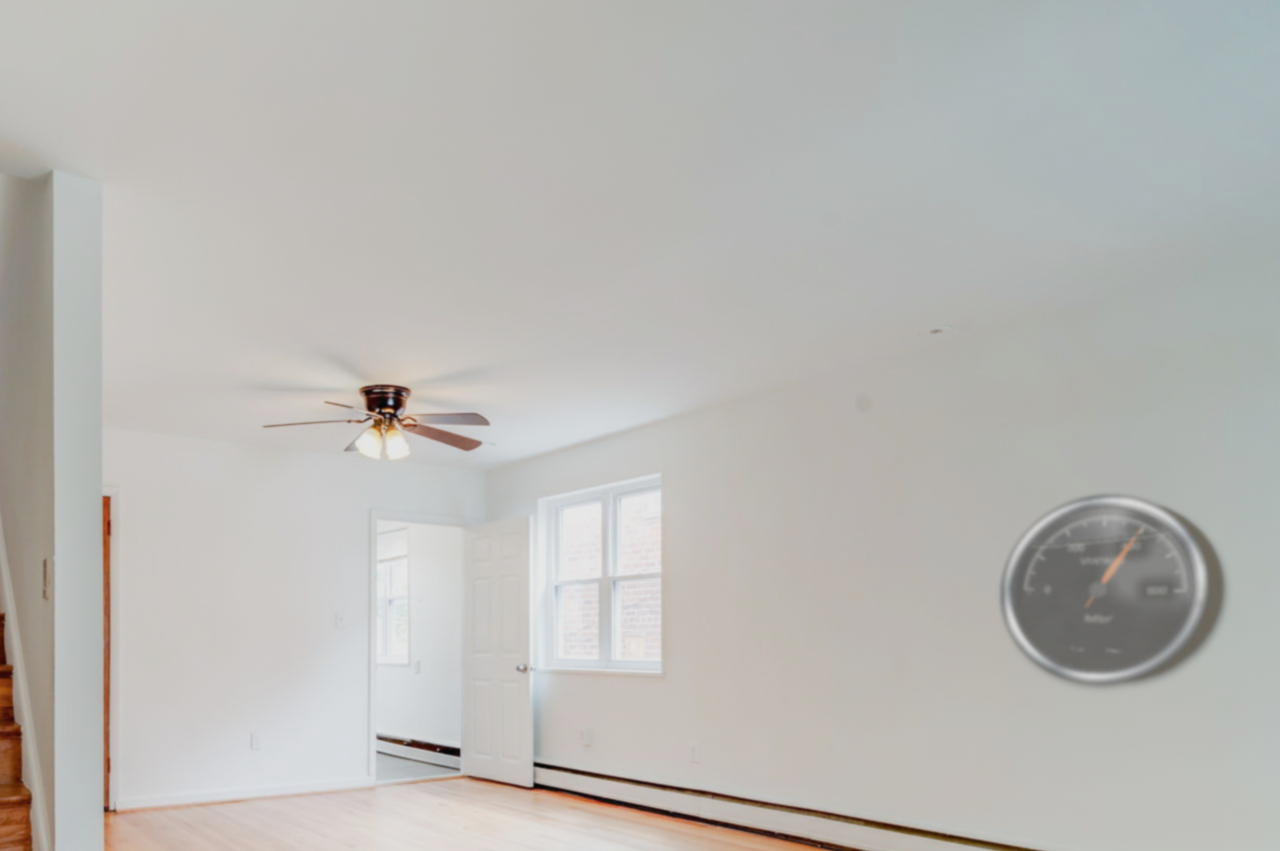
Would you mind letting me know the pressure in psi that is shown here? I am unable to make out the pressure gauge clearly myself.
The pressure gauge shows 400 psi
